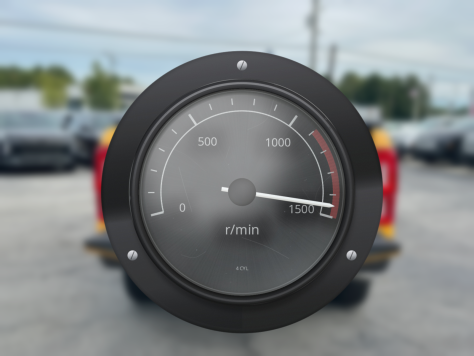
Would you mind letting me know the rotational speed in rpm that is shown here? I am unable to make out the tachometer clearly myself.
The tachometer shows 1450 rpm
